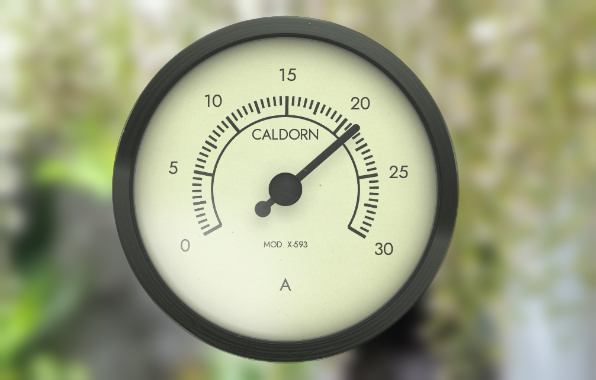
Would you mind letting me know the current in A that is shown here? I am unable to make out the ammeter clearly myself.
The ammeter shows 21 A
